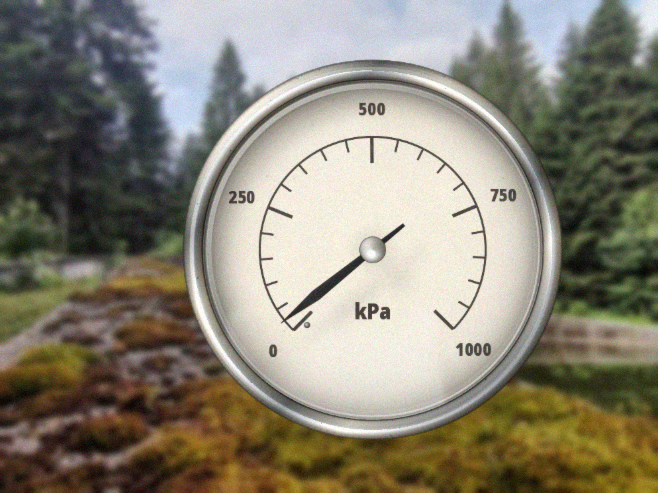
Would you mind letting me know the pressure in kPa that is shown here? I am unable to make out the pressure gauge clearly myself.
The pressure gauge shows 25 kPa
